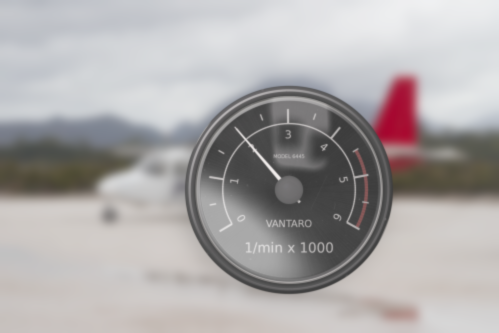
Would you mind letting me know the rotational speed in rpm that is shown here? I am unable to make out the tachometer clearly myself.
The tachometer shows 2000 rpm
